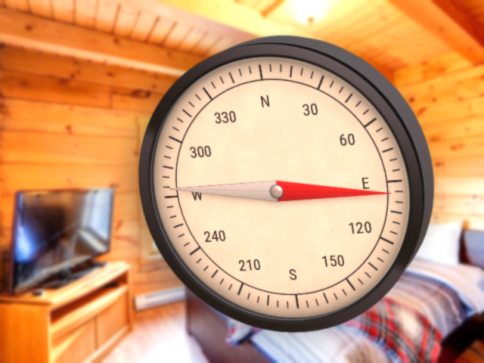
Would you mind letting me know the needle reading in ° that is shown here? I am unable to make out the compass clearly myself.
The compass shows 95 °
